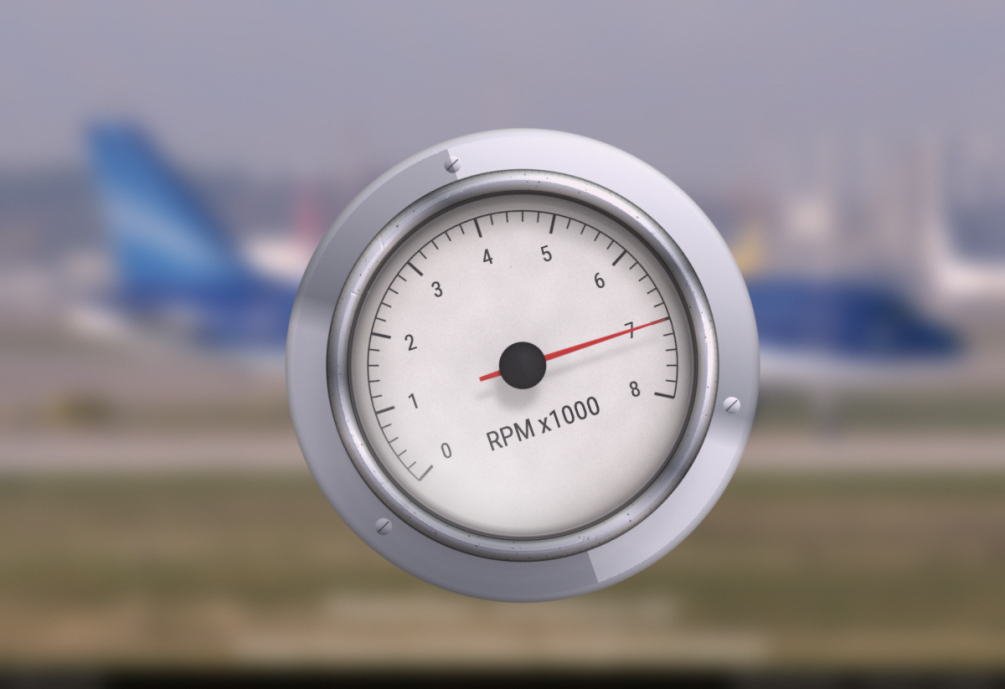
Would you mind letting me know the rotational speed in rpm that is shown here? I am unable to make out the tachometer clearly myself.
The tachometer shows 7000 rpm
